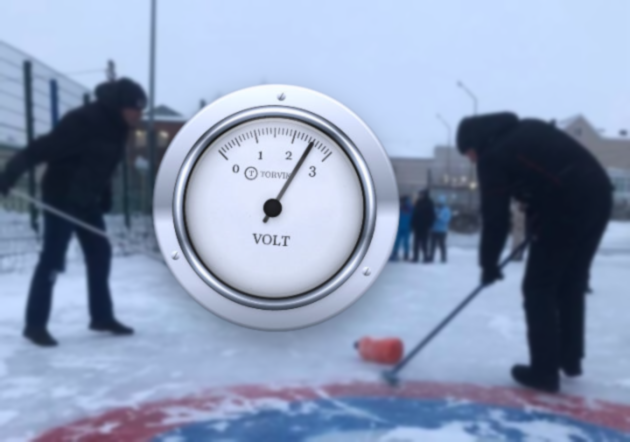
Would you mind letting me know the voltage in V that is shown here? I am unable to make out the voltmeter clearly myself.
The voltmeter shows 2.5 V
